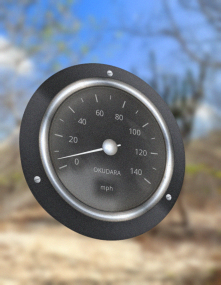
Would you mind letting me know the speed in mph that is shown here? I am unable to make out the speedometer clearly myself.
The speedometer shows 5 mph
